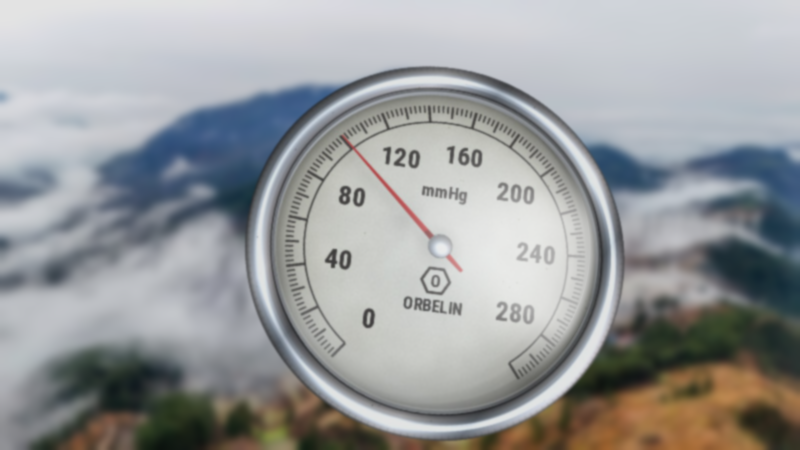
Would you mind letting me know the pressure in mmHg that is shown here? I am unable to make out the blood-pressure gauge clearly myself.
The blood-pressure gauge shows 100 mmHg
